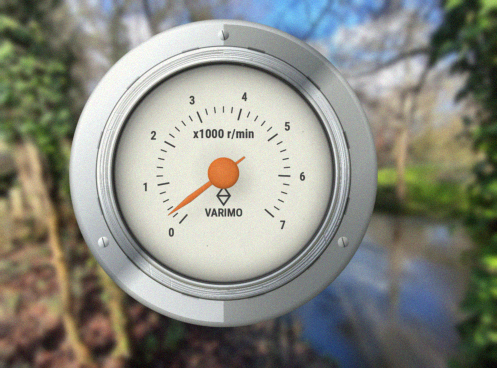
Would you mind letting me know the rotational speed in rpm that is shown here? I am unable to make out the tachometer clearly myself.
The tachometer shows 300 rpm
